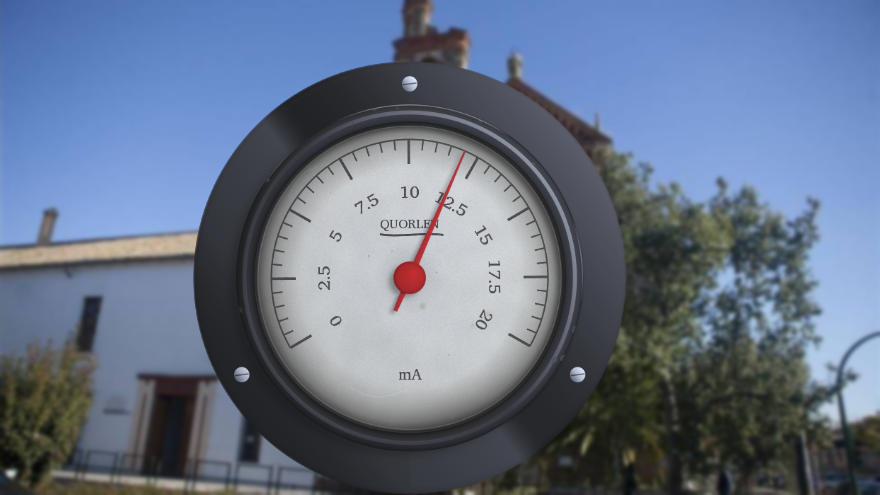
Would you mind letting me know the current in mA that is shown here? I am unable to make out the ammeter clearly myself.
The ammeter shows 12 mA
